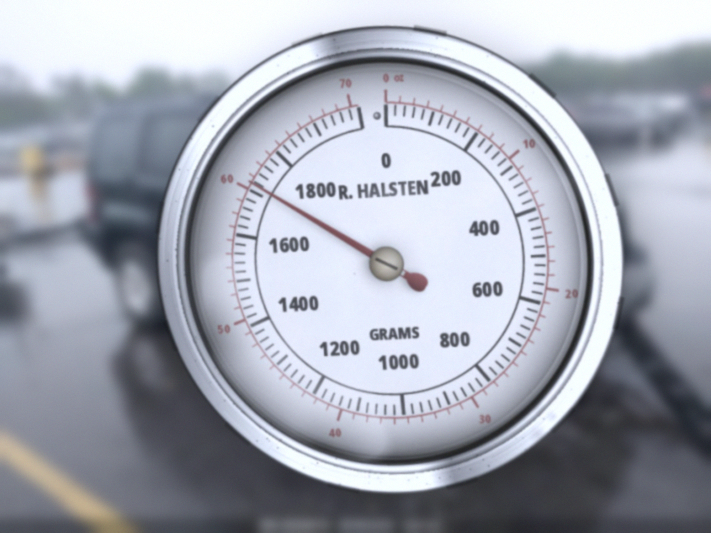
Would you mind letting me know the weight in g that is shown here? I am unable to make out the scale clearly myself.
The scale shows 1720 g
